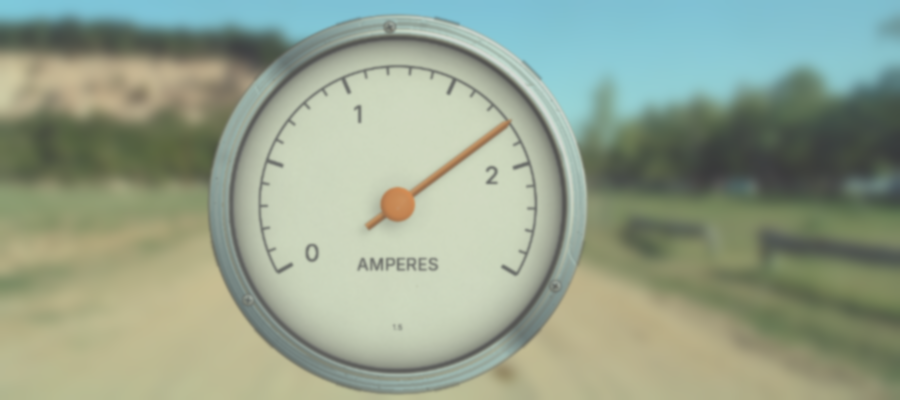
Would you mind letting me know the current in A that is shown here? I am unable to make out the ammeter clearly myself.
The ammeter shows 1.8 A
